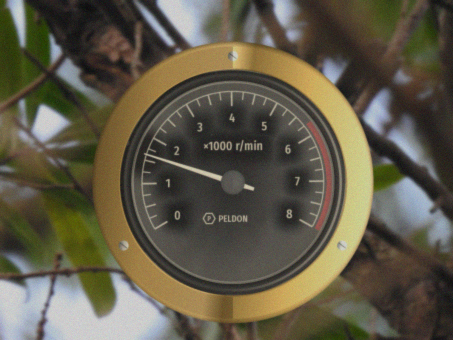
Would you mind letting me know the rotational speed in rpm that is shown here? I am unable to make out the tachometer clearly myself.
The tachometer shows 1625 rpm
